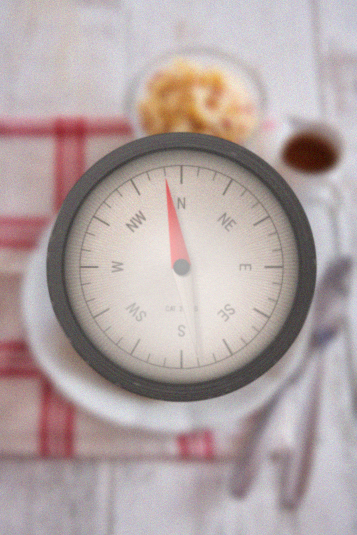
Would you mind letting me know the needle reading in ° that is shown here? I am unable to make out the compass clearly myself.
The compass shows 350 °
